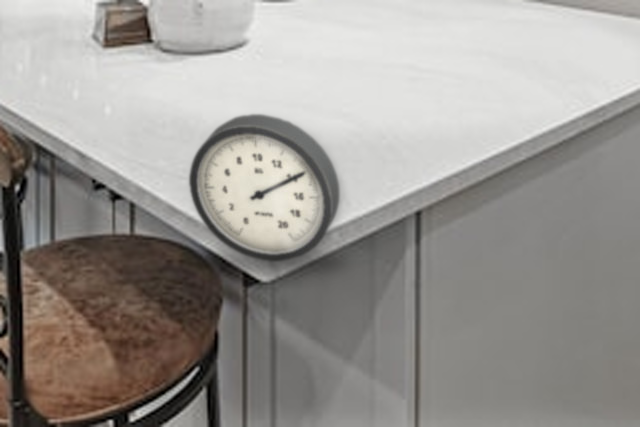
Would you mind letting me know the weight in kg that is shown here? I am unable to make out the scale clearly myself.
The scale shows 14 kg
